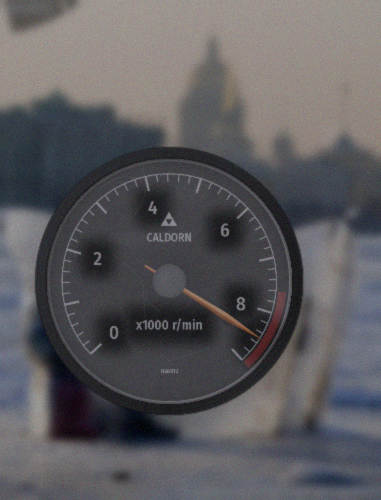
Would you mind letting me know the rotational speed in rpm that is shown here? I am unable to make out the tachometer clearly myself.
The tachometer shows 8500 rpm
